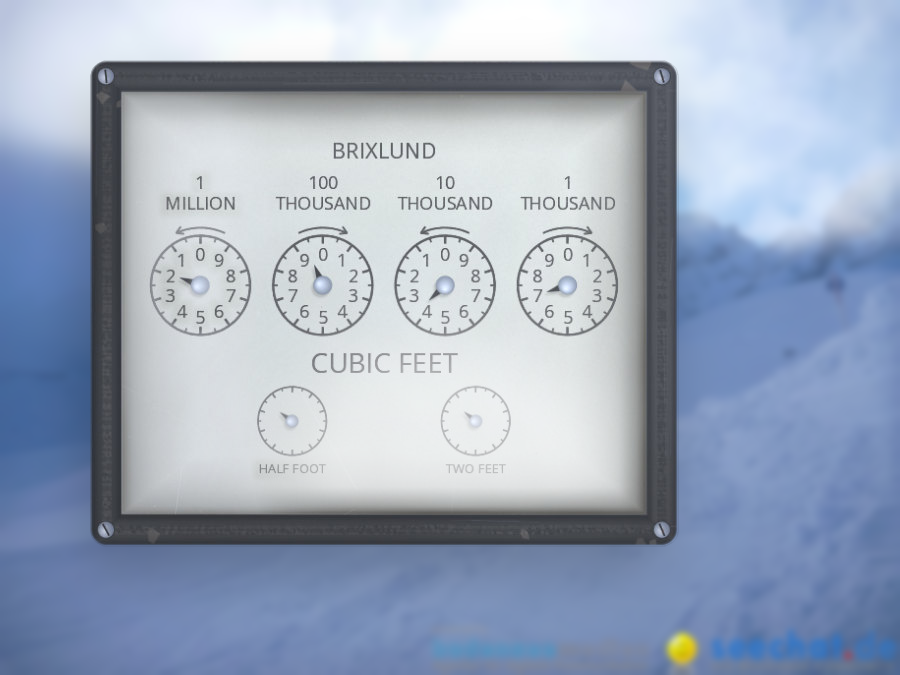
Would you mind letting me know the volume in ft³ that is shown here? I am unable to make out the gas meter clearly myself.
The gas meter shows 193700 ft³
